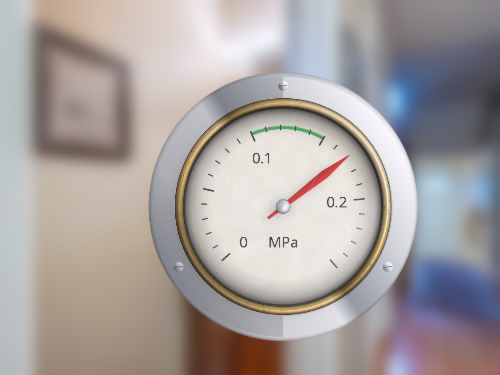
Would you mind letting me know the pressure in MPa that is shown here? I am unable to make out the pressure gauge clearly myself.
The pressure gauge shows 0.17 MPa
